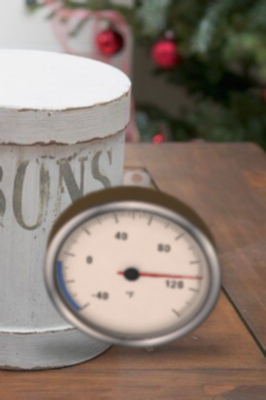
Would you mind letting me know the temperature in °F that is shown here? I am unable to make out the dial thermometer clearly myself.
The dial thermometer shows 110 °F
